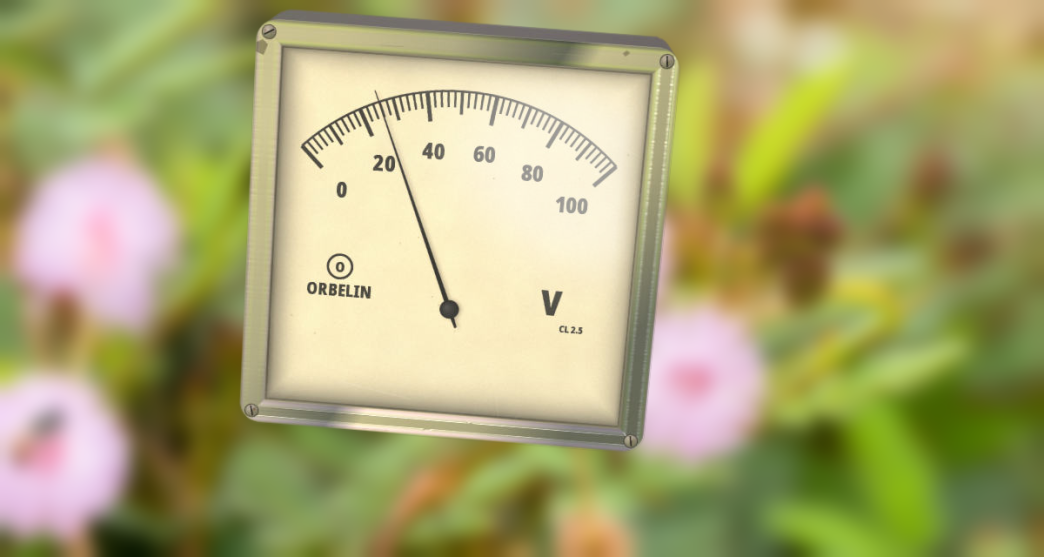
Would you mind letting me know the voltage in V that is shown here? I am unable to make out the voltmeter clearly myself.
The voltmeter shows 26 V
